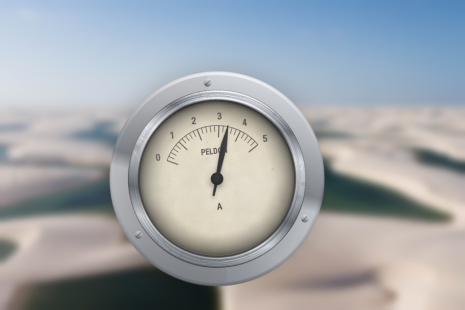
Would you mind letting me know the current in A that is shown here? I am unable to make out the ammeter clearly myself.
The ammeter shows 3.4 A
